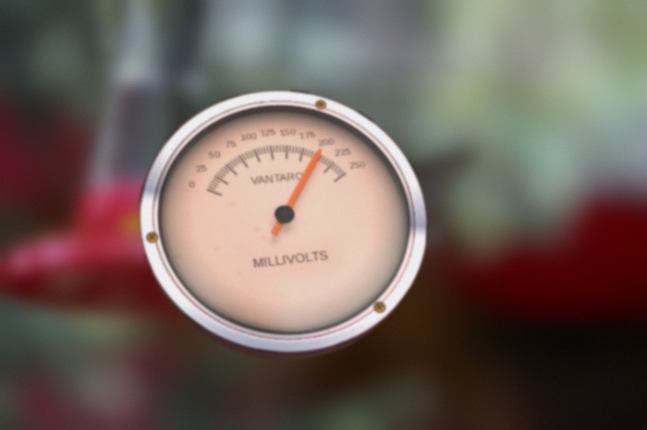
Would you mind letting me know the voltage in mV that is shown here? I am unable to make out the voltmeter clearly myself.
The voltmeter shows 200 mV
